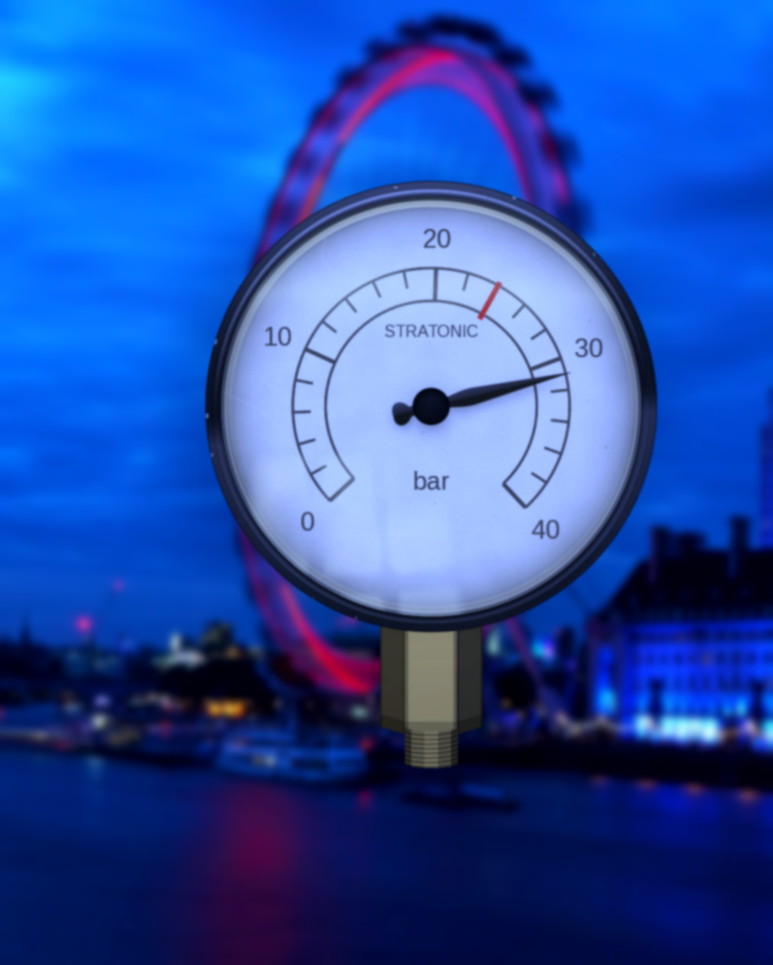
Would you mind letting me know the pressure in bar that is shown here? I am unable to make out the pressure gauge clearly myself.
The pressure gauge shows 31 bar
